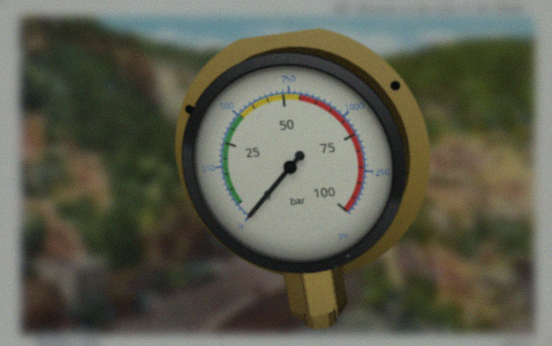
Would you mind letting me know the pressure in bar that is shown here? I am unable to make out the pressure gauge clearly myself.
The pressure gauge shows 0 bar
